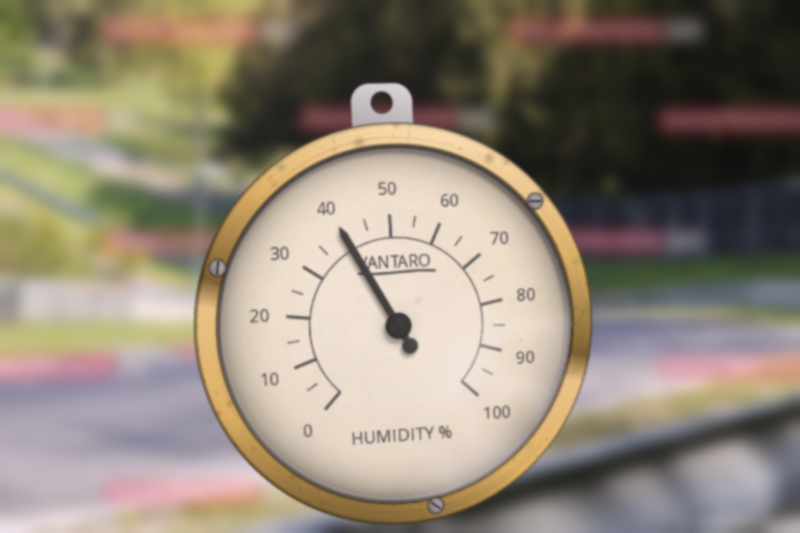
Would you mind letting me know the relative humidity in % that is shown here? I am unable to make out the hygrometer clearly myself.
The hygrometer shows 40 %
